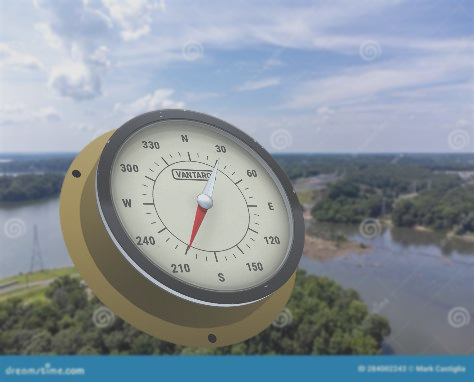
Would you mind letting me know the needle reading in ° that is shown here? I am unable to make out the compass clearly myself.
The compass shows 210 °
